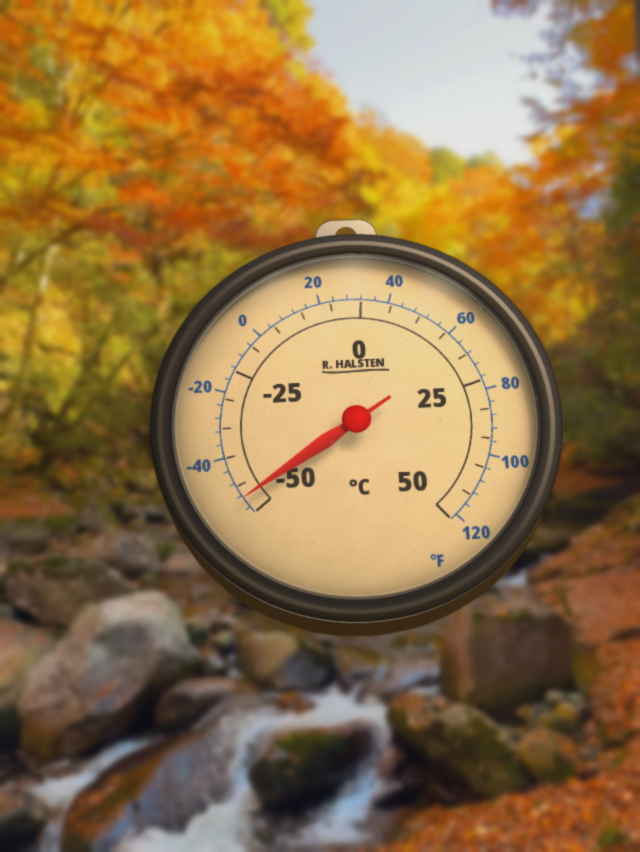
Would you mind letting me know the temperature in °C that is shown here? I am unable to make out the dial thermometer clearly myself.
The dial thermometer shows -47.5 °C
